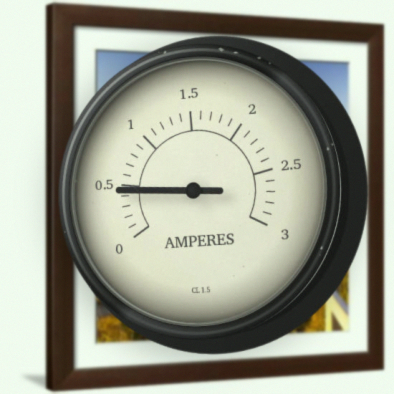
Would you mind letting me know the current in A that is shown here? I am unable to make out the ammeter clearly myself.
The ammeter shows 0.45 A
